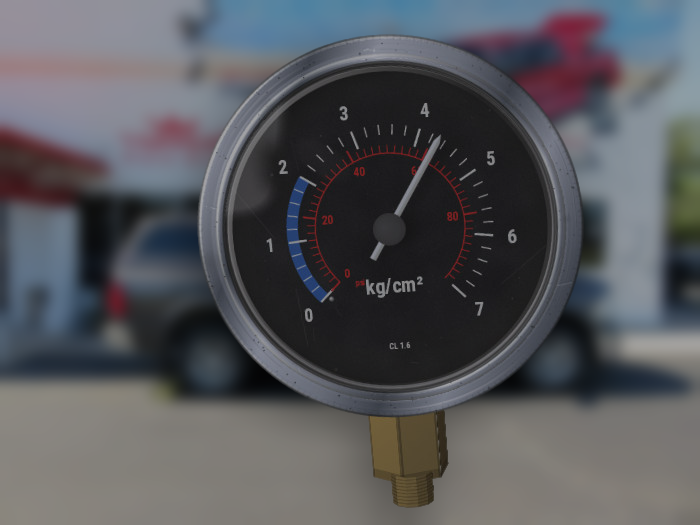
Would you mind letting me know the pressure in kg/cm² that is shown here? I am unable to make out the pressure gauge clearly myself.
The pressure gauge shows 4.3 kg/cm²
